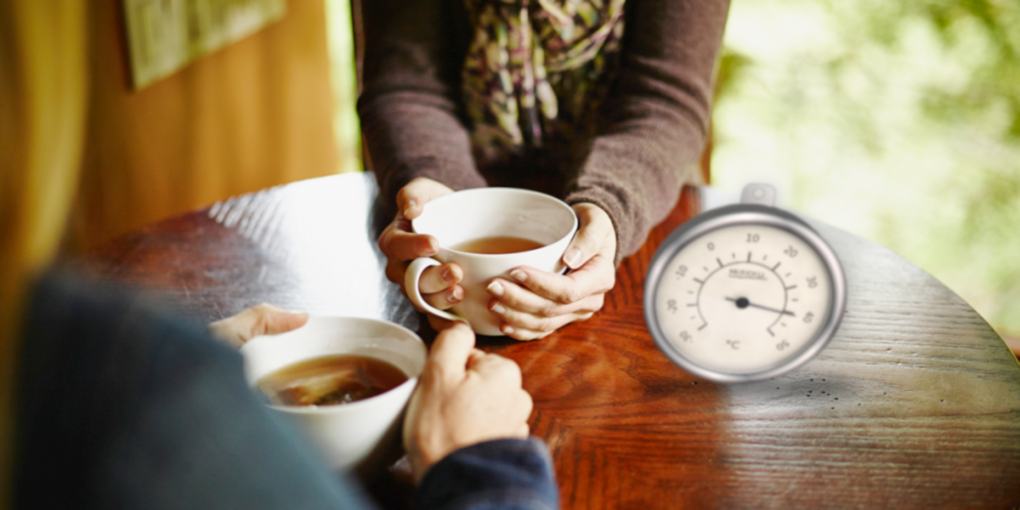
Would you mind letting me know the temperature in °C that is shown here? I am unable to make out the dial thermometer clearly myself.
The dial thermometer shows 40 °C
